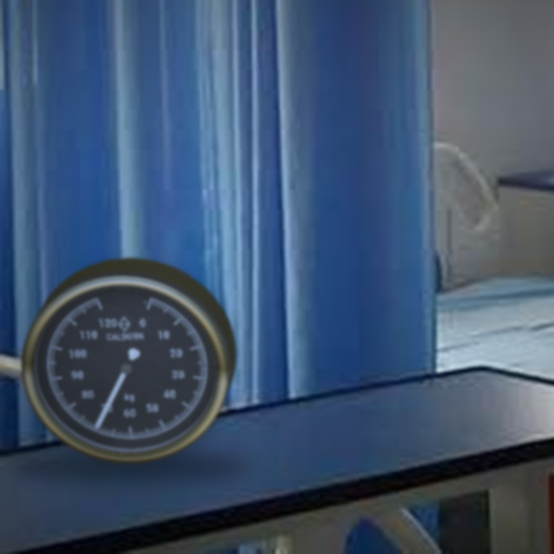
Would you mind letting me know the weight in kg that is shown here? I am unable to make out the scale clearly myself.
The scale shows 70 kg
